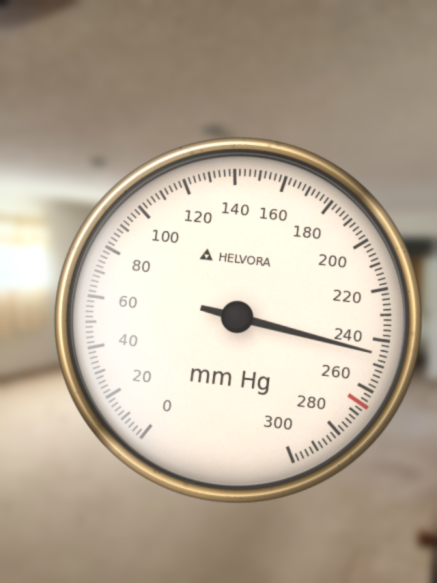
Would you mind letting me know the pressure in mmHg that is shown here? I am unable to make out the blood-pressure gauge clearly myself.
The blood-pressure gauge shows 246 mmHg
